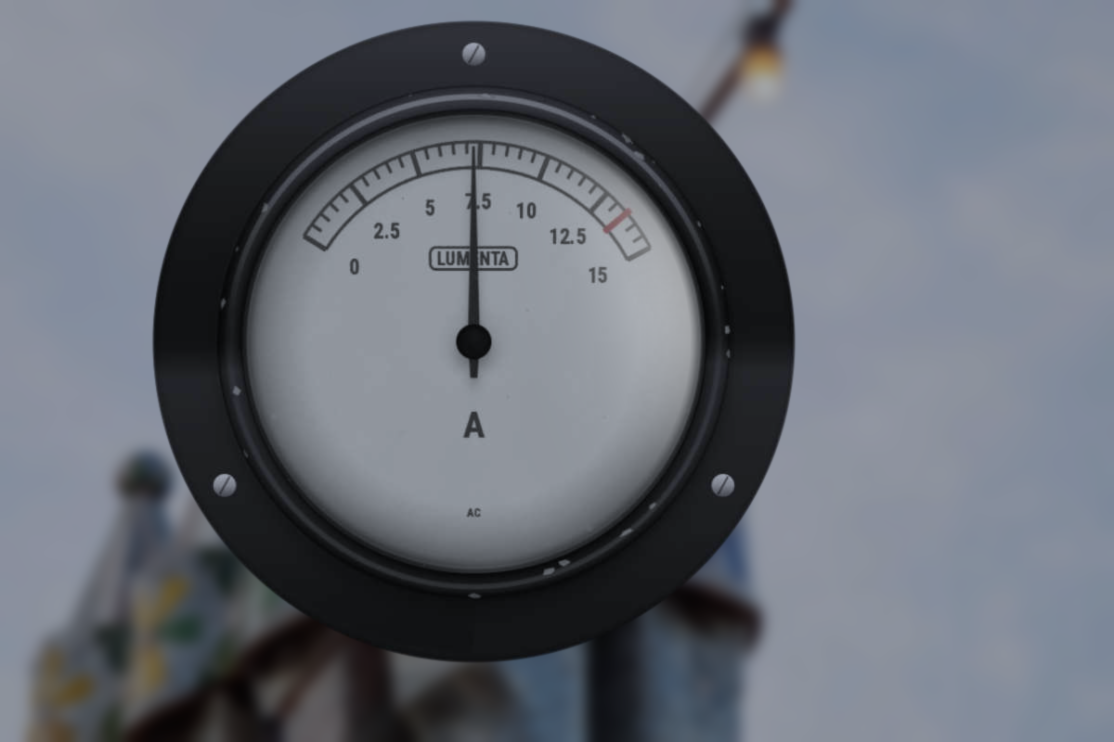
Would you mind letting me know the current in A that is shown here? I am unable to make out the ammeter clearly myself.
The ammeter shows 7.25 A
